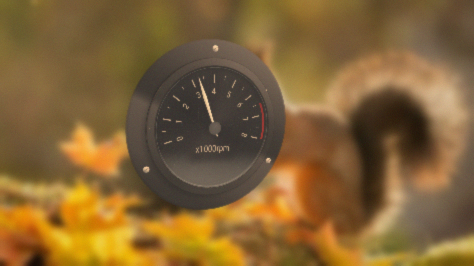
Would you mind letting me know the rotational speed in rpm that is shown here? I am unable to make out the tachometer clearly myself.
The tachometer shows 3250 rpm
